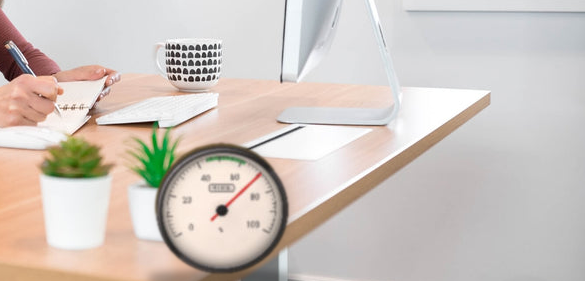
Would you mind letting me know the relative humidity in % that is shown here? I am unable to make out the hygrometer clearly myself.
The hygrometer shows 70 %
